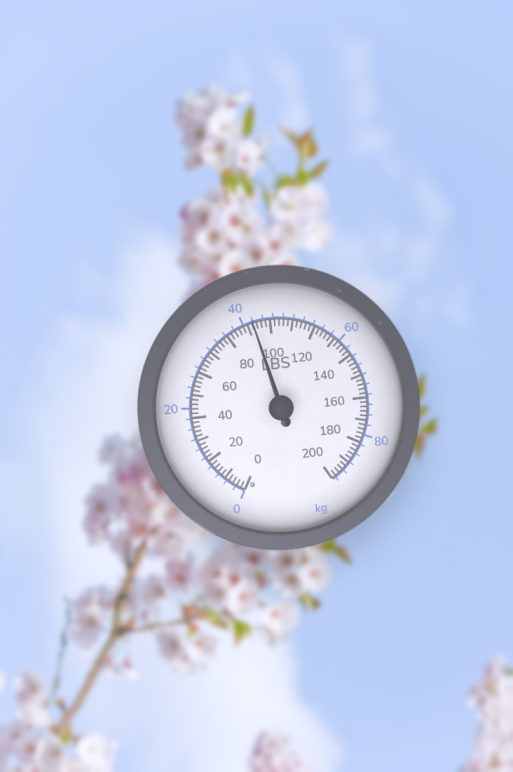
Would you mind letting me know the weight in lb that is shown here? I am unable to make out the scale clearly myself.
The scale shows 92 lb
